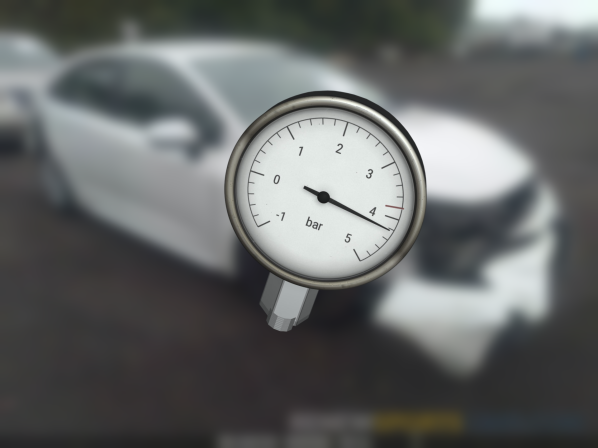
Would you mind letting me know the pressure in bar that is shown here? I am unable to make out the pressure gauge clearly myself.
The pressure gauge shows 4.2 bar
